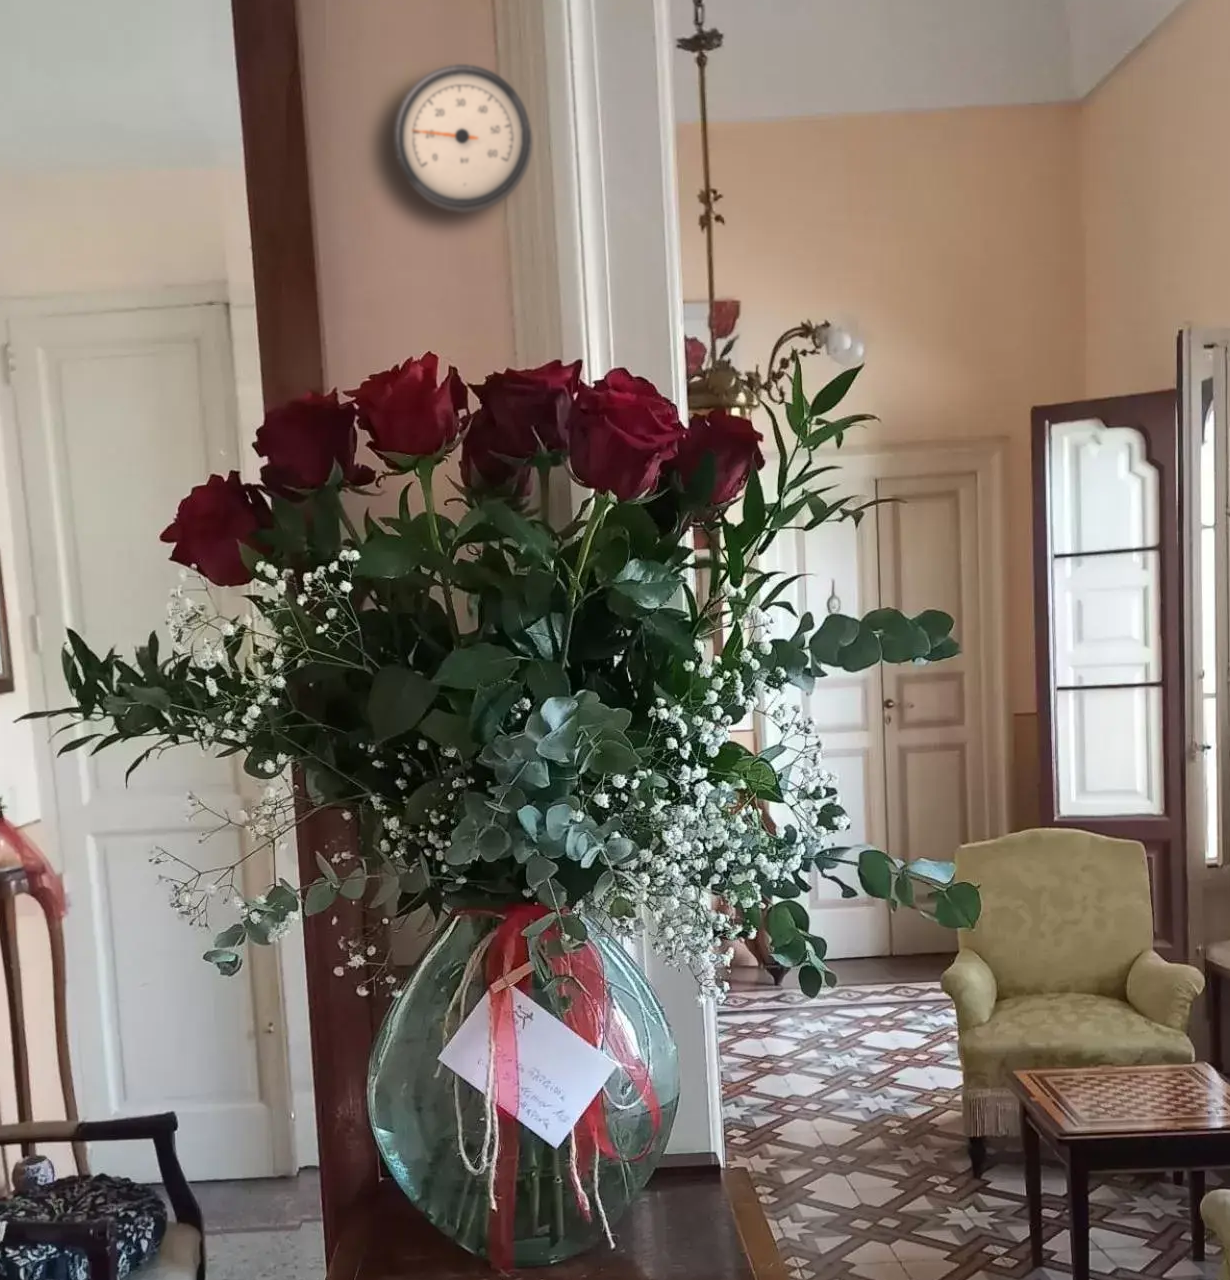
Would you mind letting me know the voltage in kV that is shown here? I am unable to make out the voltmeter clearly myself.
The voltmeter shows 10 kV
